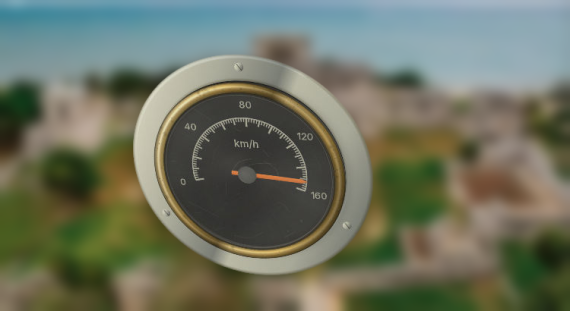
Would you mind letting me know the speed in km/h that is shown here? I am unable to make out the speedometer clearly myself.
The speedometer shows 150 km/h
